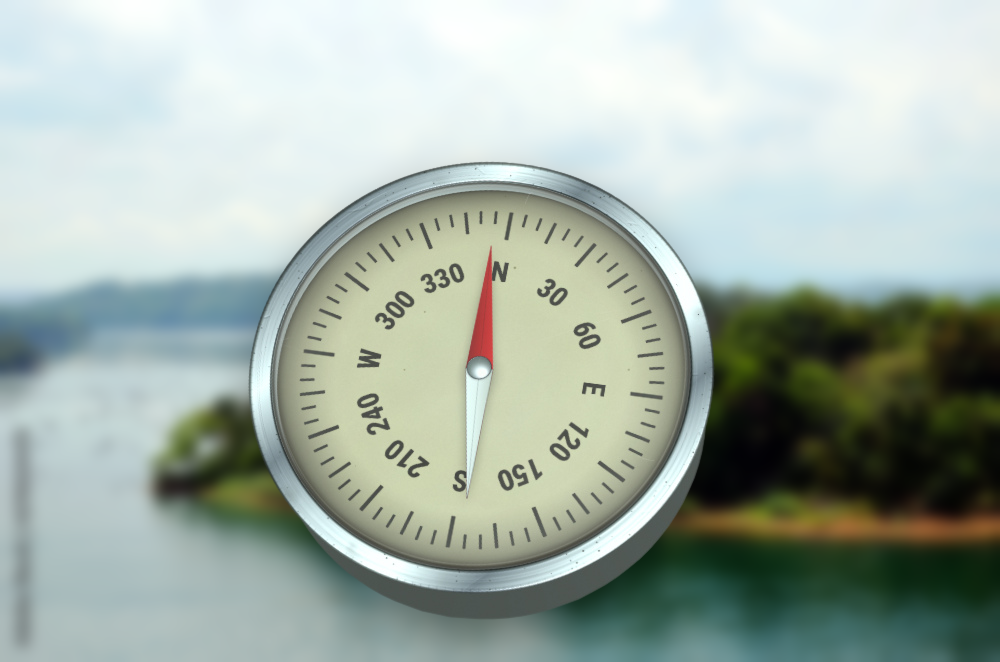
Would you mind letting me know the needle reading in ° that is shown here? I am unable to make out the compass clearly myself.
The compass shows 355 °
